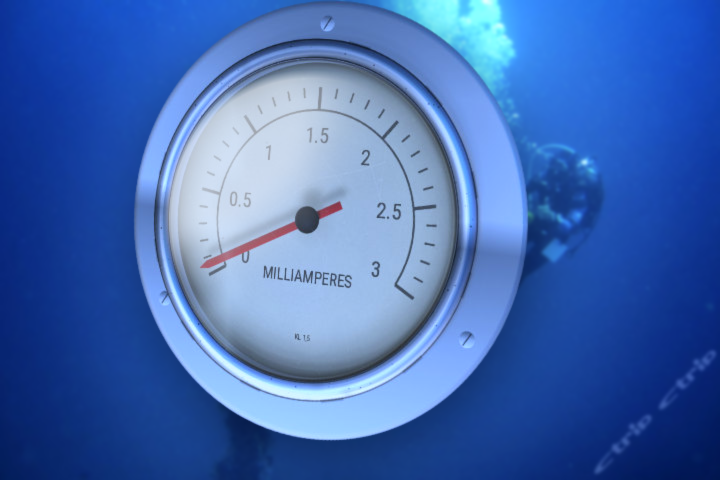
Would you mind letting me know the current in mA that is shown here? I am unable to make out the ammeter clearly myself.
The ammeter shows 0.05 mA
